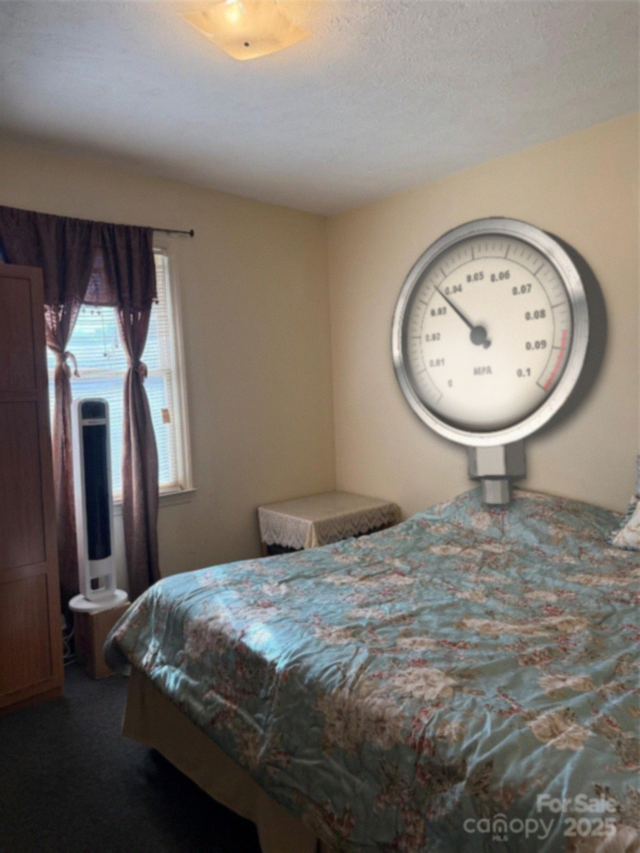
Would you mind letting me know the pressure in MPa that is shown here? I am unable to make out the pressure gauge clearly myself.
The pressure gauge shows 0.036 MPa
